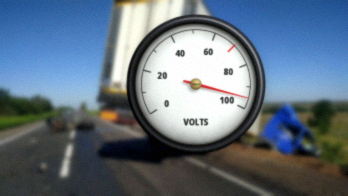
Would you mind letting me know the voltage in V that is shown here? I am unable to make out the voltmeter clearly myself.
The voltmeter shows 95 V
